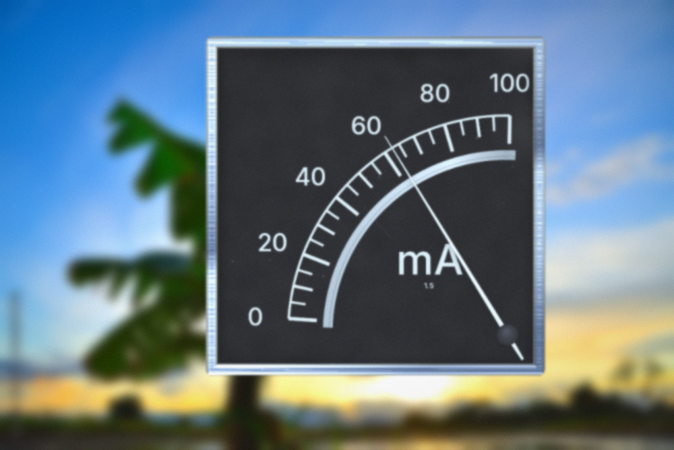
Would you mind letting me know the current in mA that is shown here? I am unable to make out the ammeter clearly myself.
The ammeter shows 62.5 mA
